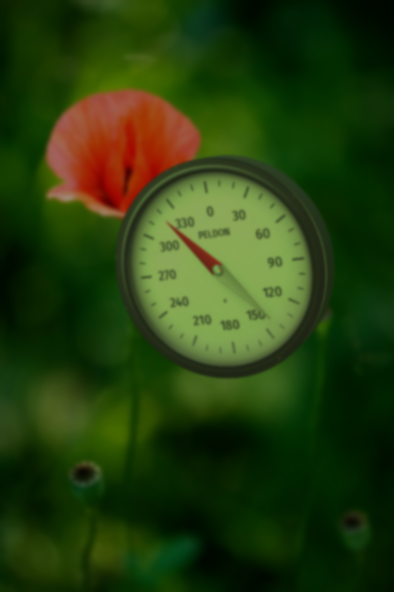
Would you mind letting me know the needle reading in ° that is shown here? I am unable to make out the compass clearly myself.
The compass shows 320 °
